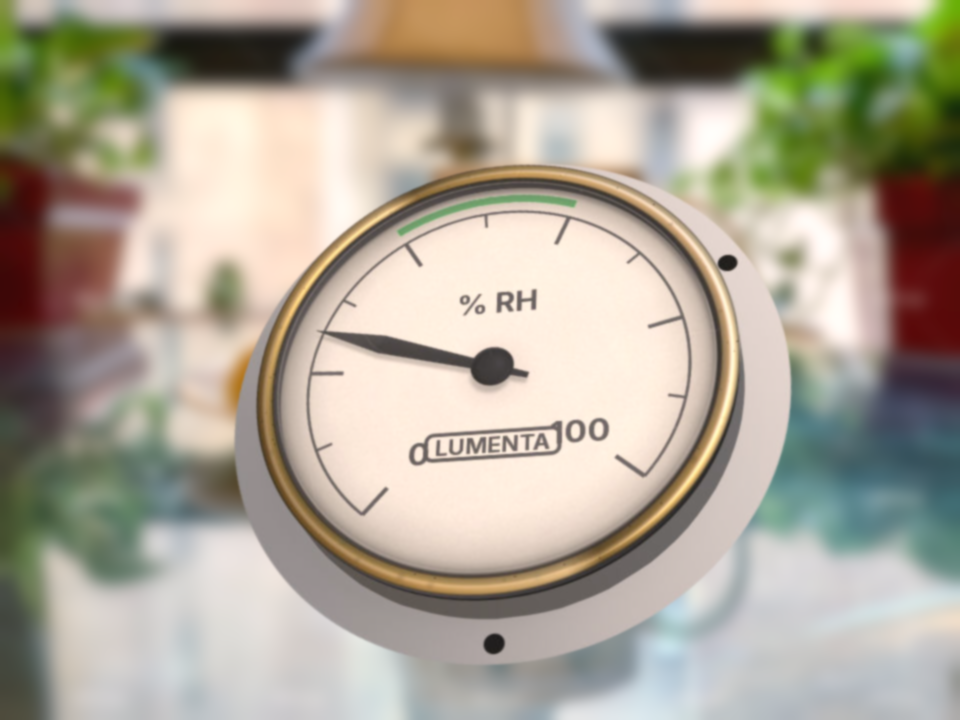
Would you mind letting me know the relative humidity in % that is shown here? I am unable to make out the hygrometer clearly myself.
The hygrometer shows 25 %
